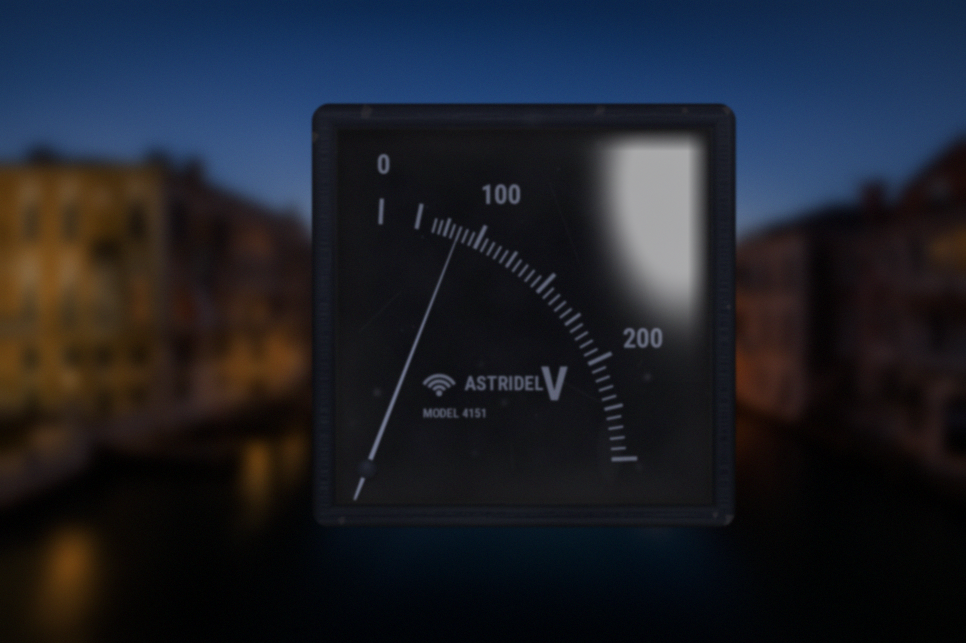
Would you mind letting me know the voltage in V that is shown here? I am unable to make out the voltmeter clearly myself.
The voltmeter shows 85 V
